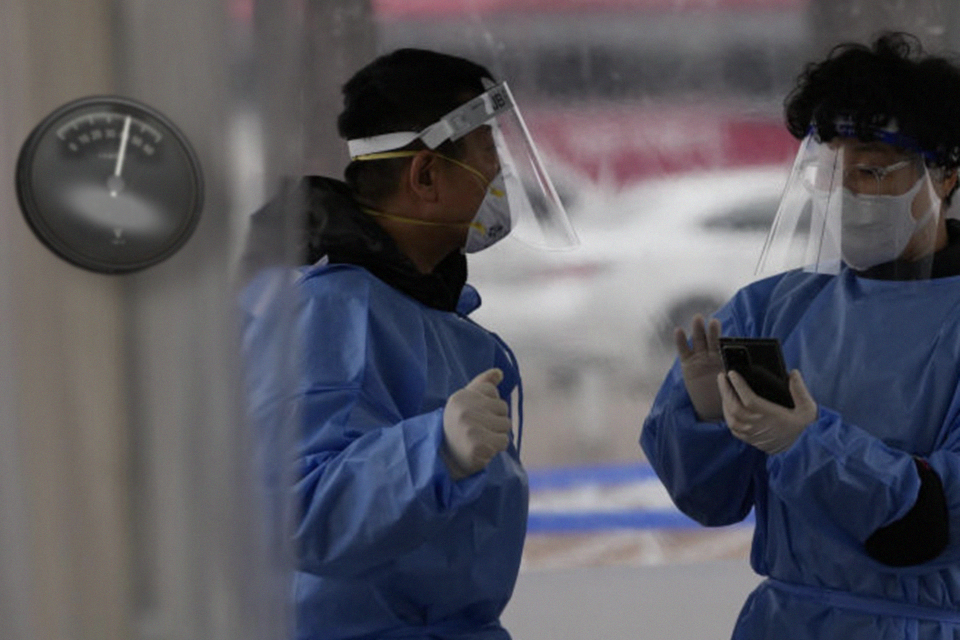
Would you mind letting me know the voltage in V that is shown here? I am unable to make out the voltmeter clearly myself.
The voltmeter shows 40 V
